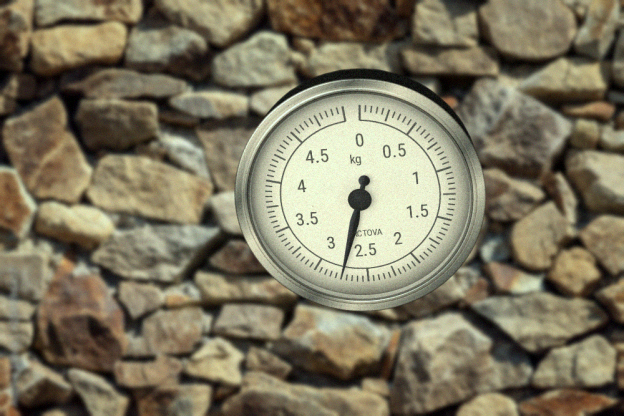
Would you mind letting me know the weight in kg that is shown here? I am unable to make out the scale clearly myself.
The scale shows 2.75 kg
